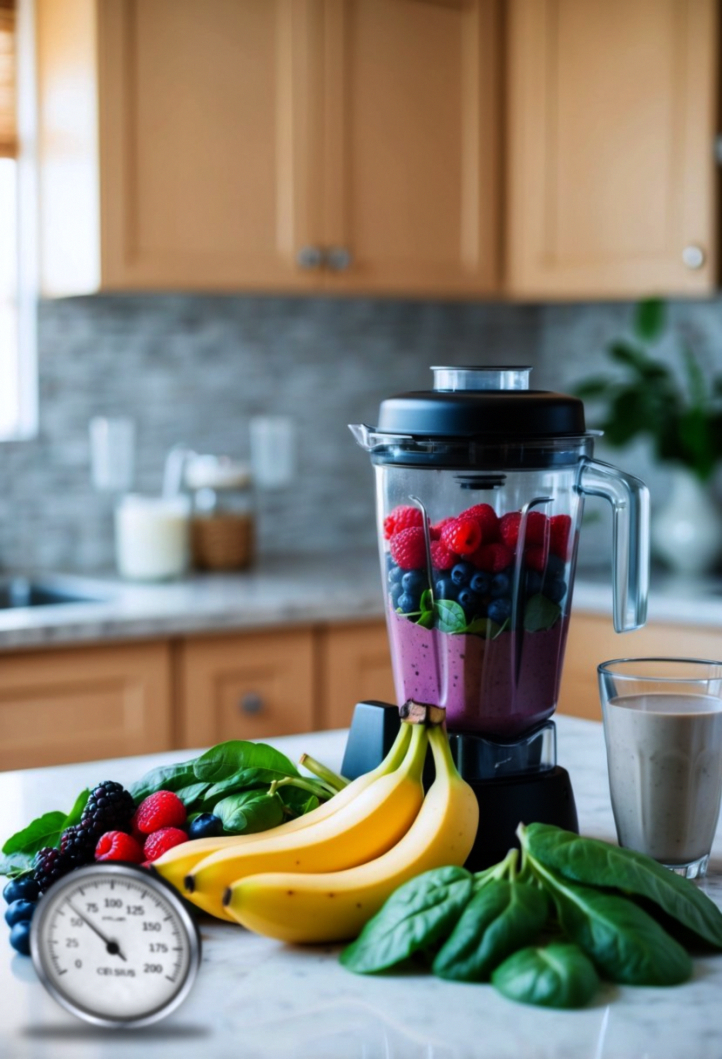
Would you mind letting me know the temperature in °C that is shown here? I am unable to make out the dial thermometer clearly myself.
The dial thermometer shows 62.5 °C
